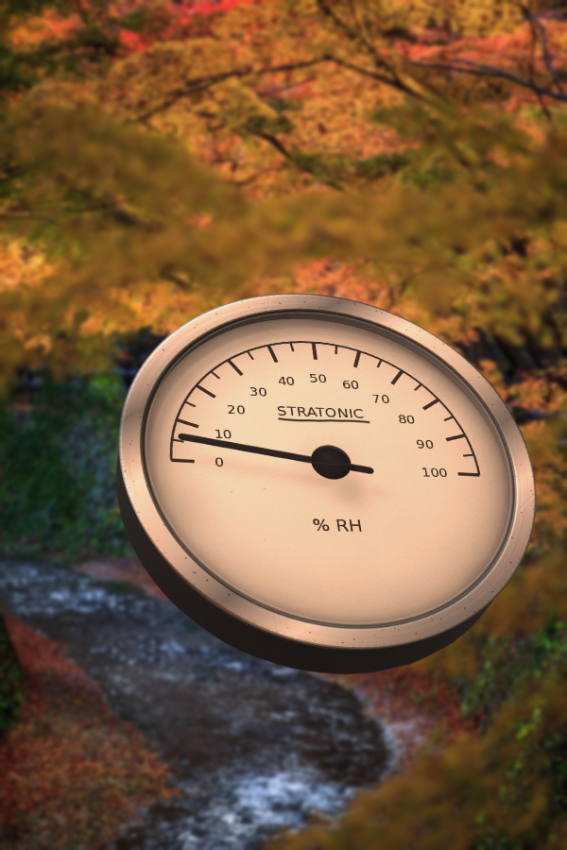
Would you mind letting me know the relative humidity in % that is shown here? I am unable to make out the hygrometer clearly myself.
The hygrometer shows 5 %
